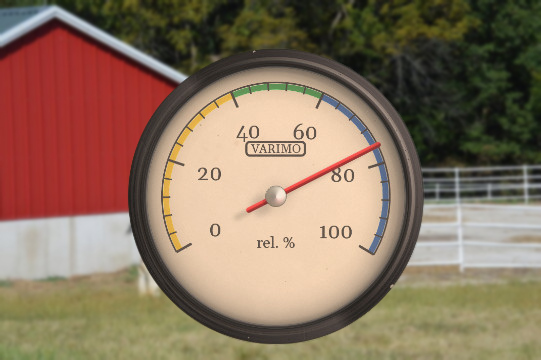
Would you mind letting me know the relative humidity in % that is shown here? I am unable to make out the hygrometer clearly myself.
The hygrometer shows 76 %
